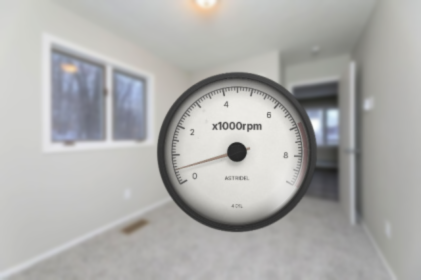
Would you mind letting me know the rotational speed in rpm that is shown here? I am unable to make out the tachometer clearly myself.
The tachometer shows 500 rpm
